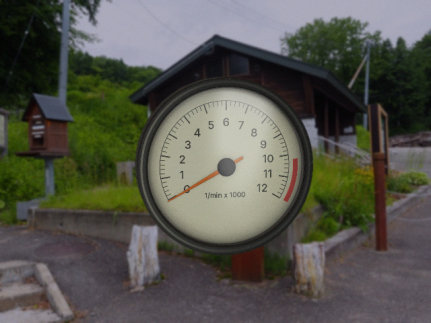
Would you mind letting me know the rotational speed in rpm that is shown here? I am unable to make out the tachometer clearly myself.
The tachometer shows 0 rpm
